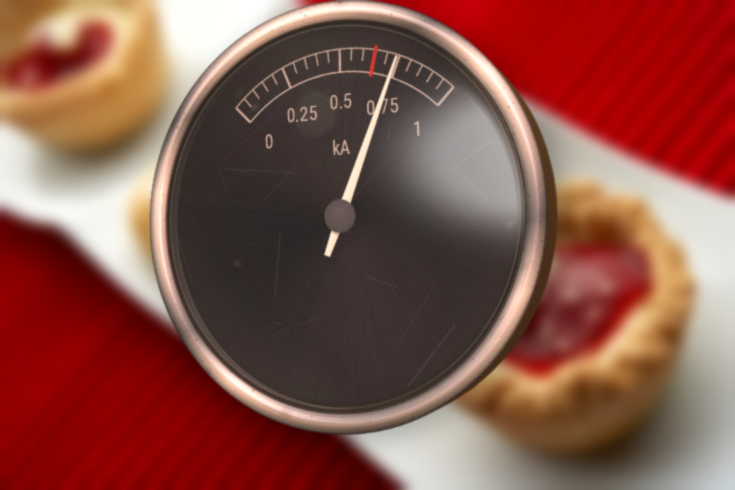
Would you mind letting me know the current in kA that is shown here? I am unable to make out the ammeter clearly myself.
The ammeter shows 0.75 kA
